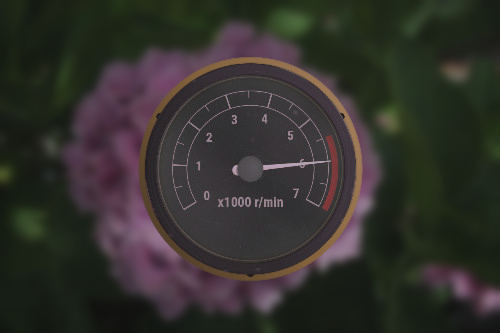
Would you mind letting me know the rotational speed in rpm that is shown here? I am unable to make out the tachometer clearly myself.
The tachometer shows 6000 rpm
